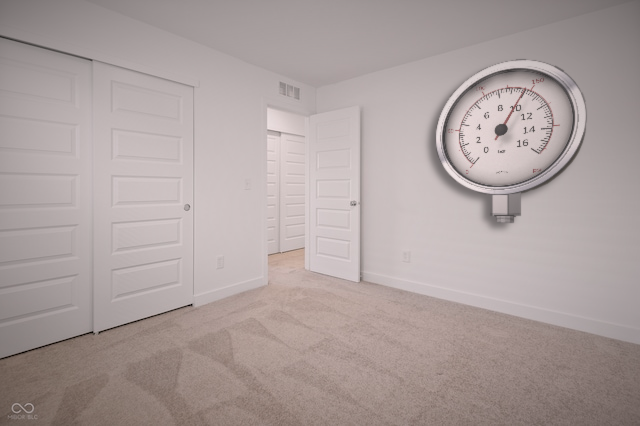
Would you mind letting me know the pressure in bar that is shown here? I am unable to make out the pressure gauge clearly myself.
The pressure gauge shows 10 bar
